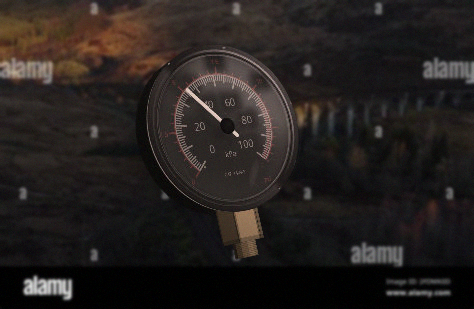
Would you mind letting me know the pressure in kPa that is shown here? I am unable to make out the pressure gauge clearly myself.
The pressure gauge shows 35 kPa
